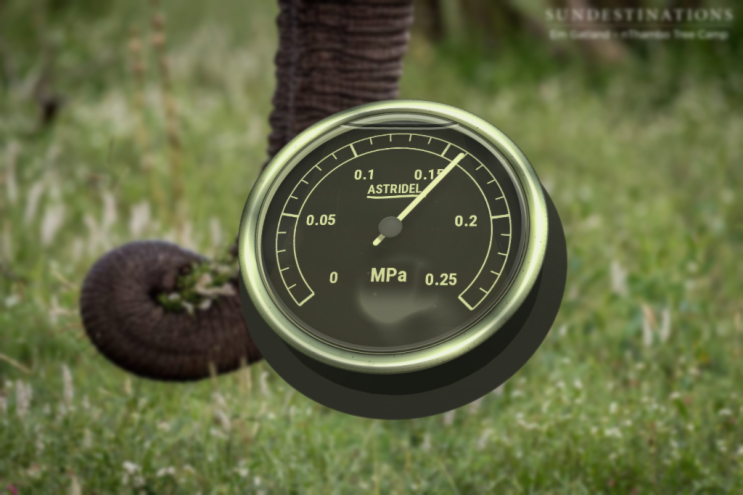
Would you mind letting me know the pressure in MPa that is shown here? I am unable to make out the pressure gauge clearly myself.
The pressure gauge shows 0.16 MPa
